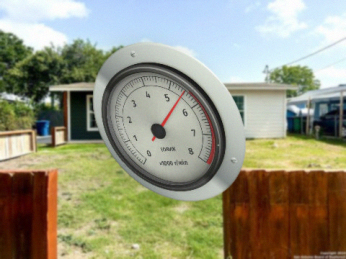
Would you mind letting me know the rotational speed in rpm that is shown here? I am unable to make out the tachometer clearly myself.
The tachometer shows 5500 rpm
